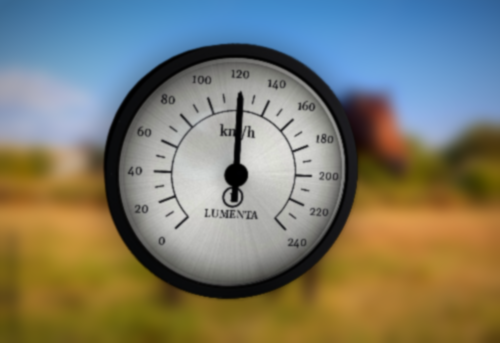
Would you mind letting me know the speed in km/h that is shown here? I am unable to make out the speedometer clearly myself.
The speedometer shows 120 km/h
